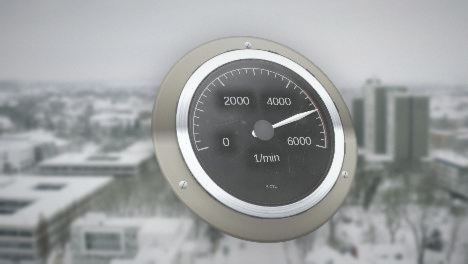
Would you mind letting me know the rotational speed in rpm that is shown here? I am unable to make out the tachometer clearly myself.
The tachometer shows 5000 rpm
